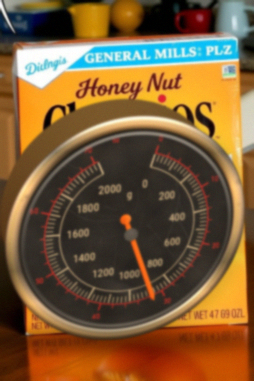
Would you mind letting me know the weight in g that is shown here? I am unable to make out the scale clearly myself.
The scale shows 900 g
